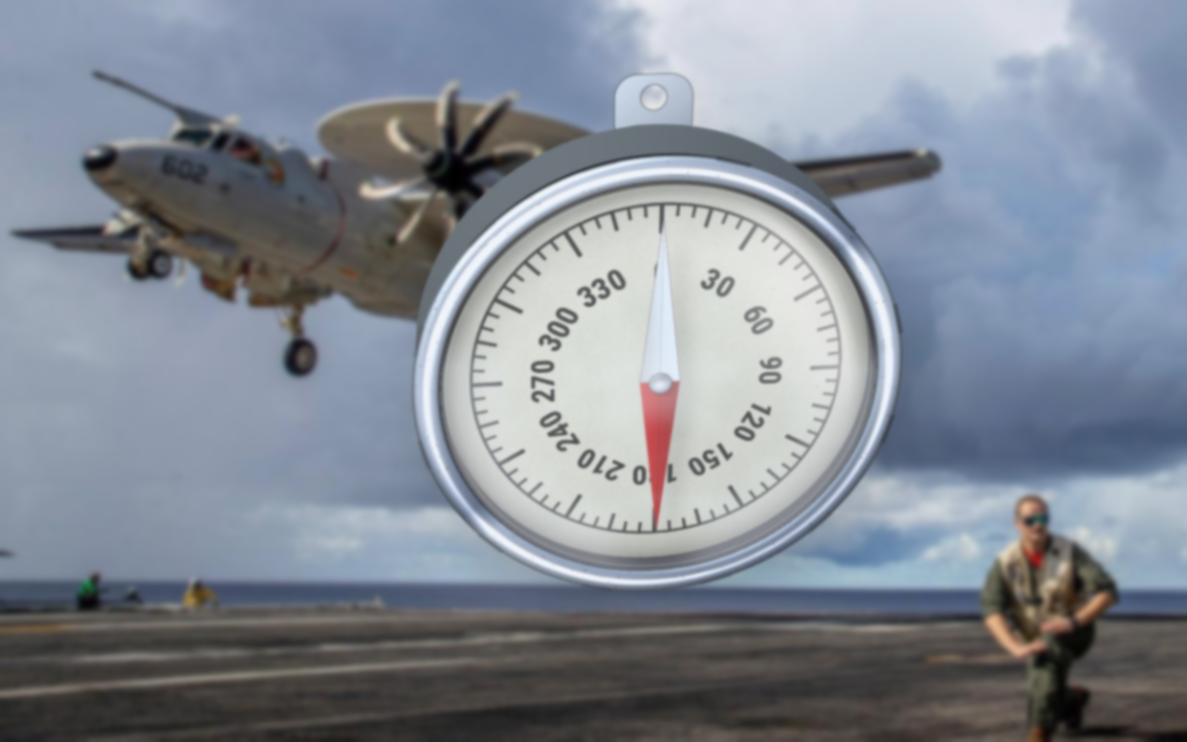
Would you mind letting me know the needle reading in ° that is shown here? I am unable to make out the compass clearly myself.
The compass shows 180 °
